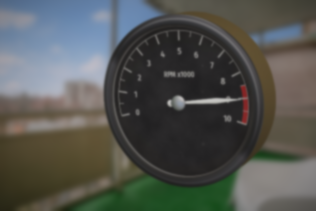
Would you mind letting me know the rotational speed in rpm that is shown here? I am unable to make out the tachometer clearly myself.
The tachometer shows 9000 rpm
